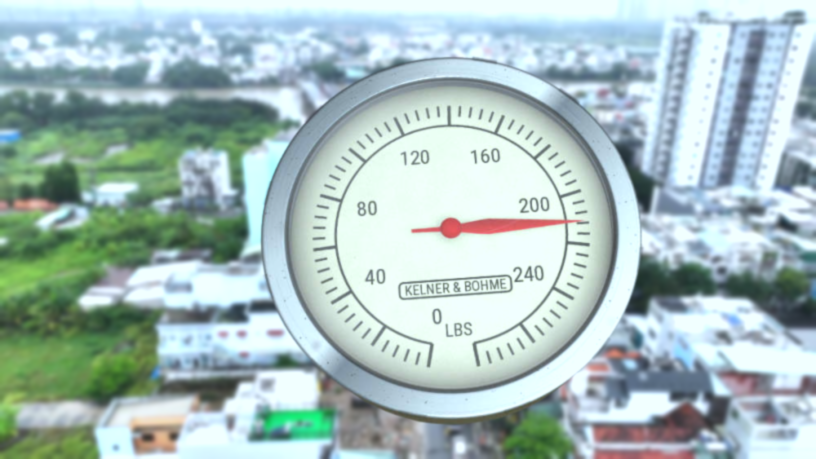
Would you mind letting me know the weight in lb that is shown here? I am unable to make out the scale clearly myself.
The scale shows 212 lb
